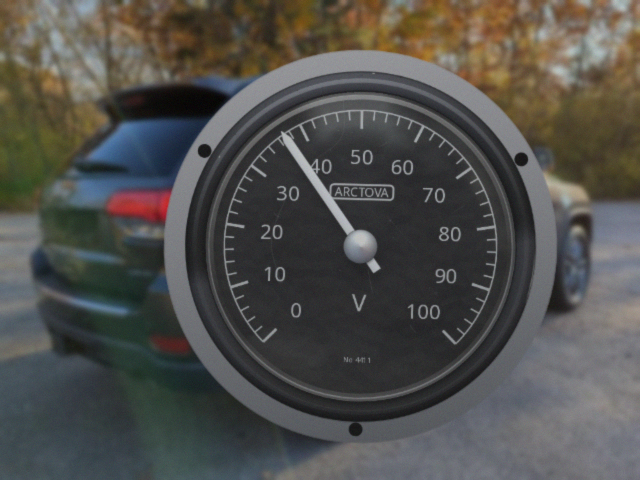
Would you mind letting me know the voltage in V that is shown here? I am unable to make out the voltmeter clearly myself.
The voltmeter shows 37 V
